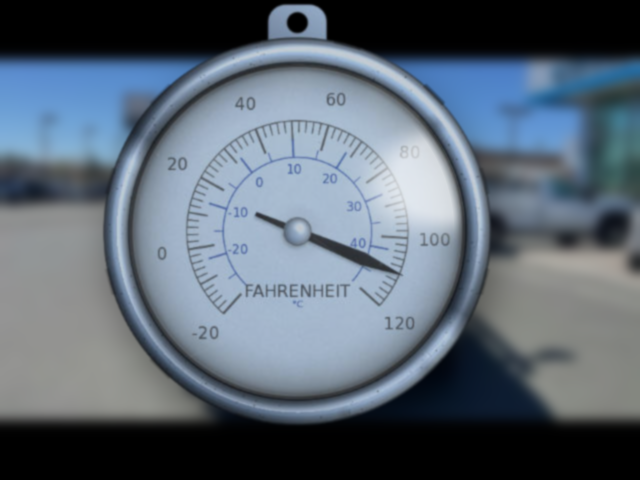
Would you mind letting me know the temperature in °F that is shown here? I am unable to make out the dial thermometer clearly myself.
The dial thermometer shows 110 °F
